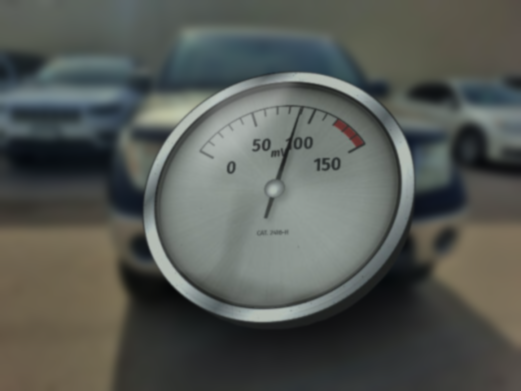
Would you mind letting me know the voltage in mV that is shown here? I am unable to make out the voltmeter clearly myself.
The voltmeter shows 90 mV
